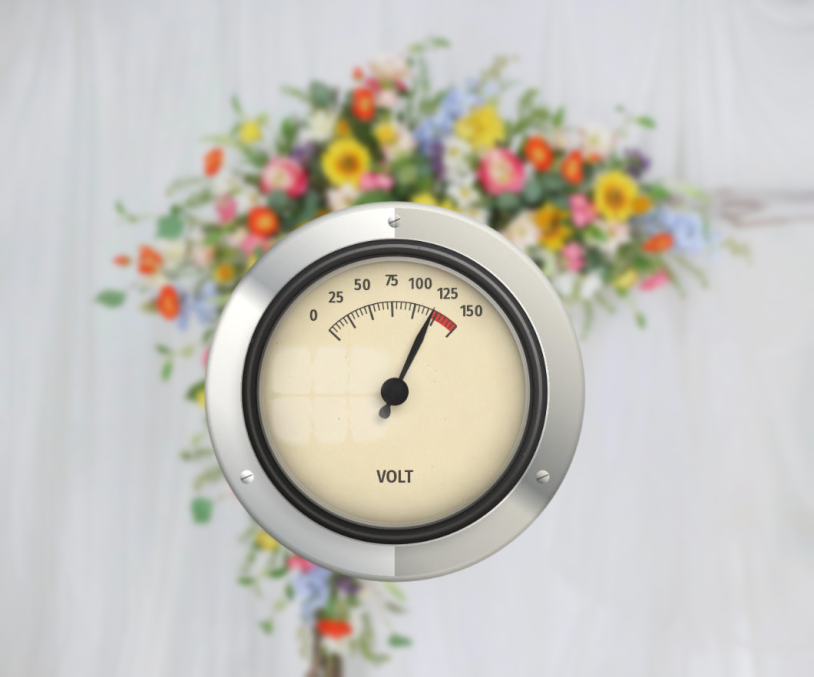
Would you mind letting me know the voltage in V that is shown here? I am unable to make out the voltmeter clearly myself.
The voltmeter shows 120 V
